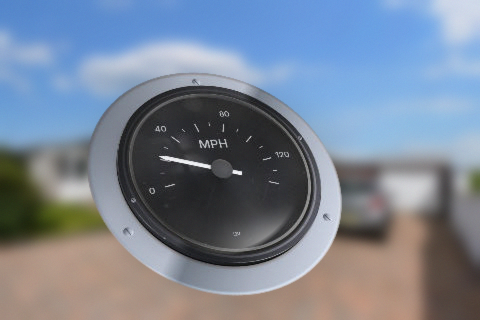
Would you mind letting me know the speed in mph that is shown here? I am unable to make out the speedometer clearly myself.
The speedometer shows 20 mph
